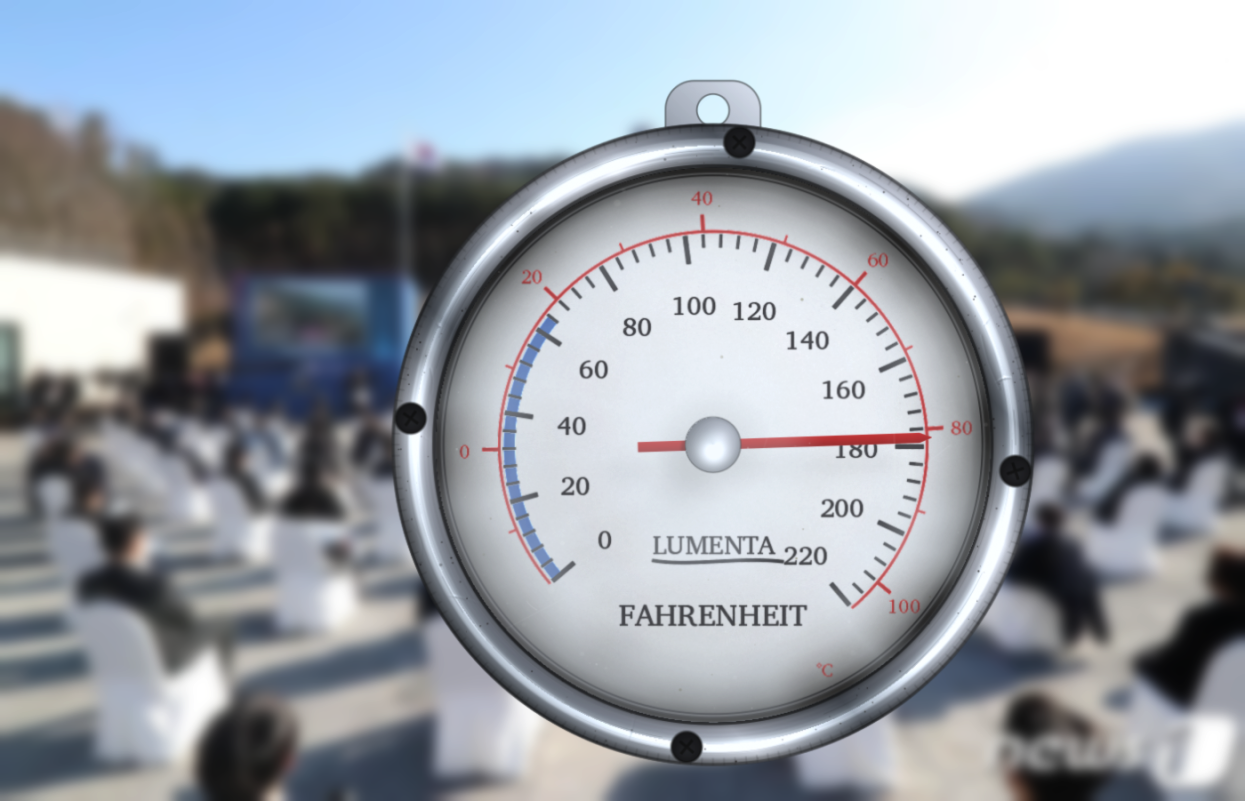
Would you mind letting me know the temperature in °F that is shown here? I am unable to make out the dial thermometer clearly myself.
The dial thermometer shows 178 °F
